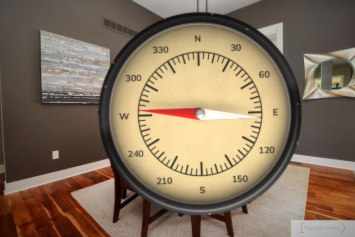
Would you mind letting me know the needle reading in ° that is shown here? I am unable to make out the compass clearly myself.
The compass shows 275 °
